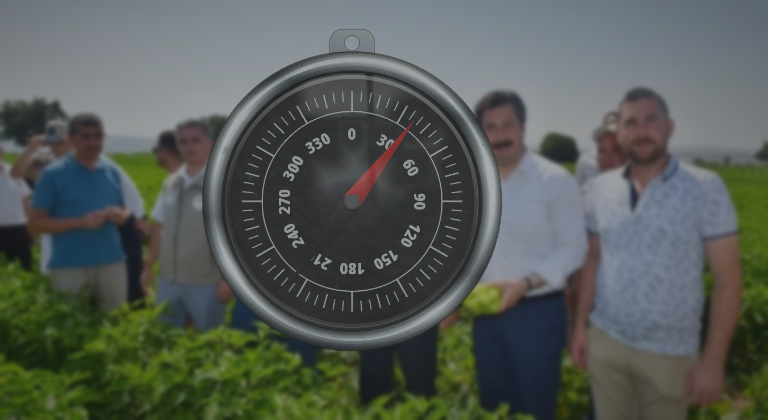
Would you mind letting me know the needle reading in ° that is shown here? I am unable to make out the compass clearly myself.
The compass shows 37.5 °
